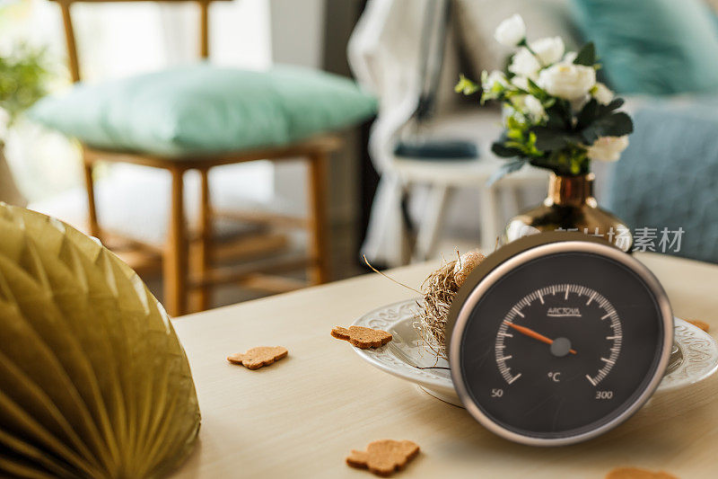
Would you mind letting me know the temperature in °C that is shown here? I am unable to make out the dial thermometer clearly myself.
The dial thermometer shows 112.5 °C
